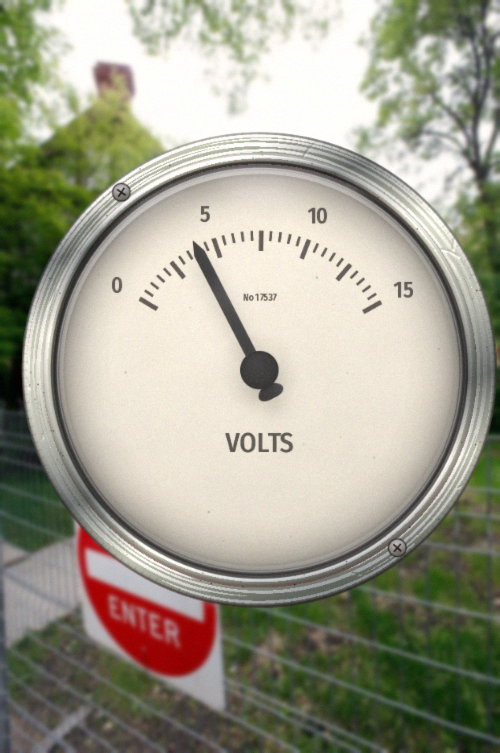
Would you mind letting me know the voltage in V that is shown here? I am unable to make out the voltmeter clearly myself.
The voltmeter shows 4 V
